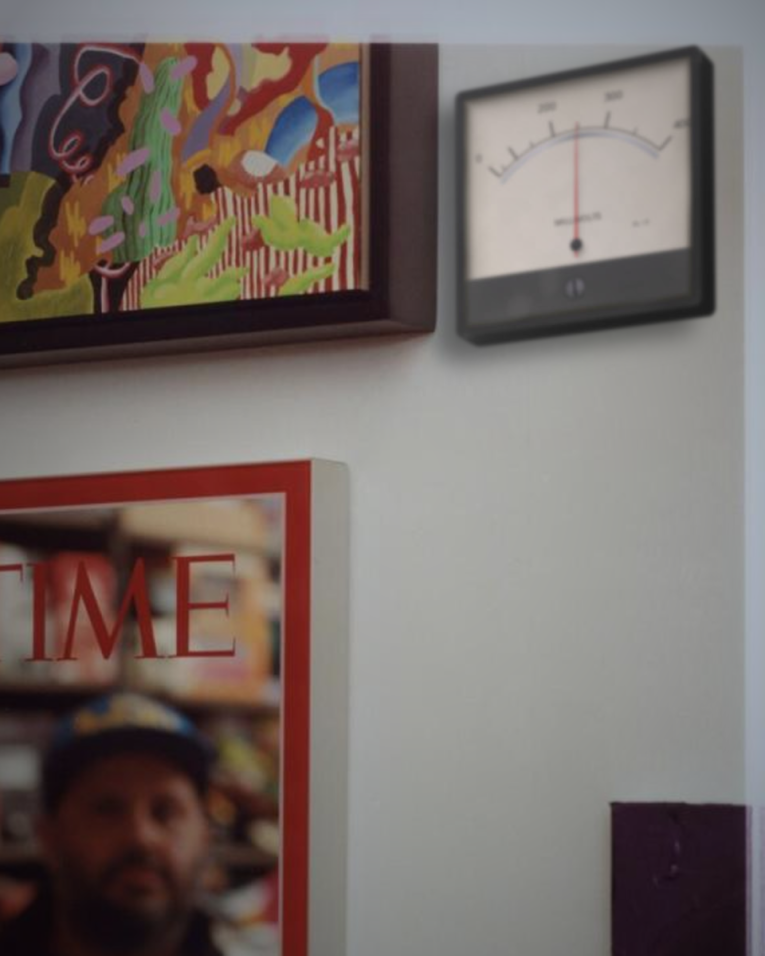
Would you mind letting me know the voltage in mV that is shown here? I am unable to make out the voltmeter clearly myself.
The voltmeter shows 250 mV
